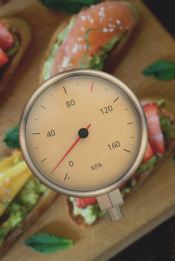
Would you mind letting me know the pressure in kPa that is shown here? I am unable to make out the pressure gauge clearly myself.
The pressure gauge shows 10 kPa
